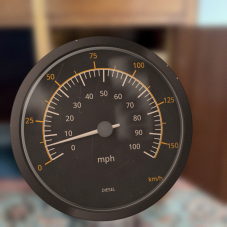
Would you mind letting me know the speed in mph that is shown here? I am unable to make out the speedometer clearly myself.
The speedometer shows 6 mph
